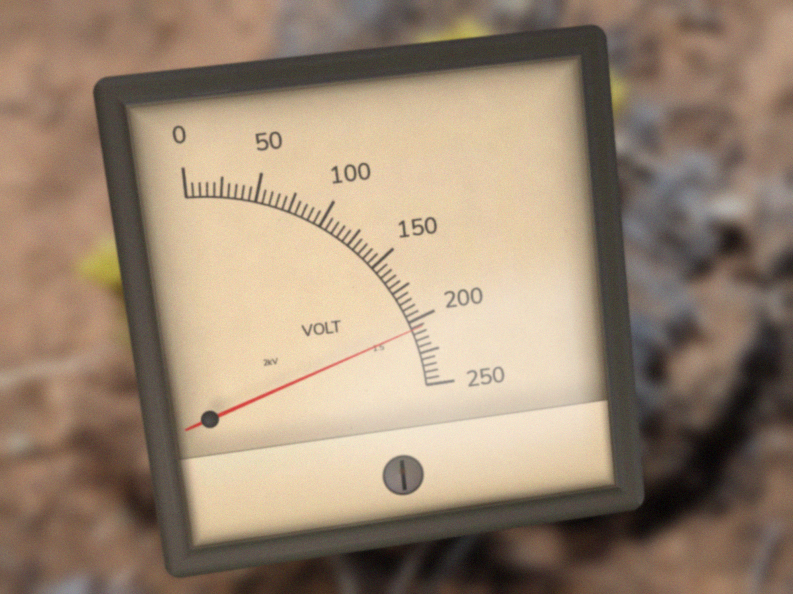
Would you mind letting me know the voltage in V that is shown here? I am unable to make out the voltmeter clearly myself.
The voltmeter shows 205 V
